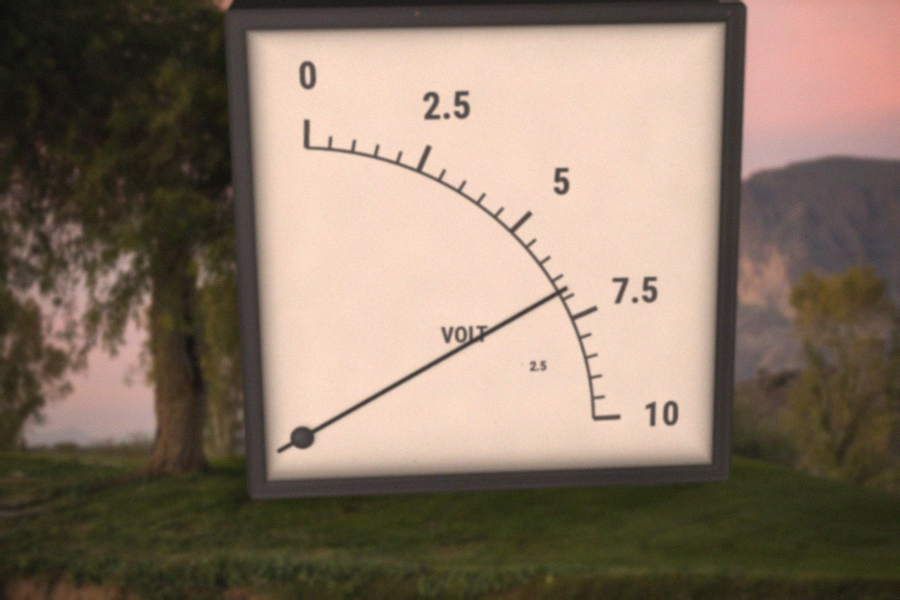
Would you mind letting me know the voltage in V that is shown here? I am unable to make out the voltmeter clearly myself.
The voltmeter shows 6.75 V
